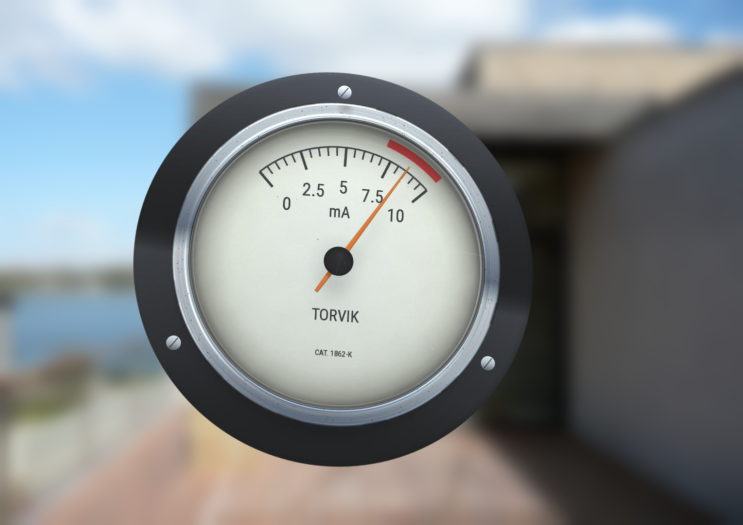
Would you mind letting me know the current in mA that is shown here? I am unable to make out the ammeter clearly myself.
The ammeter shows 8.5 mA
